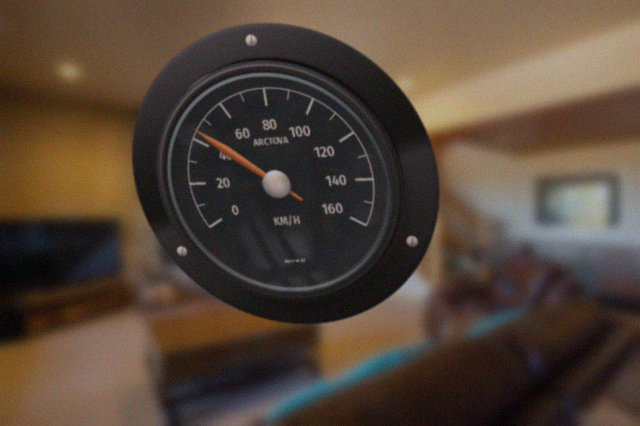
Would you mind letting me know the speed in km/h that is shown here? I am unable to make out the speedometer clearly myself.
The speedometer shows 45 km/h
